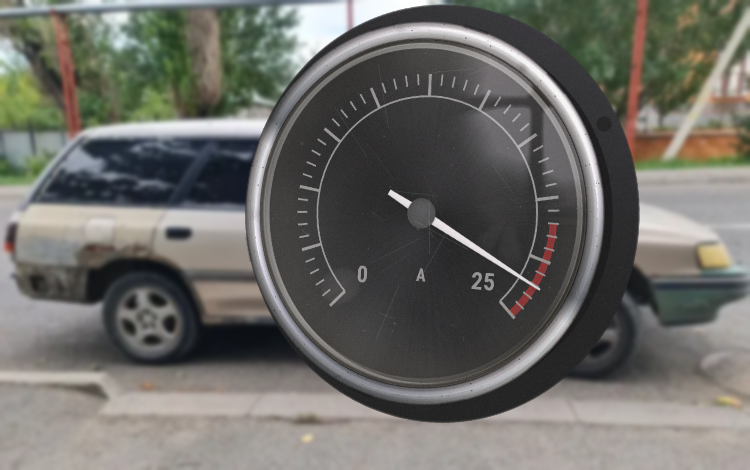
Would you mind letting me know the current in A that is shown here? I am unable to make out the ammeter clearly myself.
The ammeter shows 23.5 A
